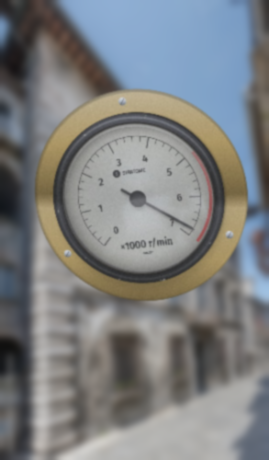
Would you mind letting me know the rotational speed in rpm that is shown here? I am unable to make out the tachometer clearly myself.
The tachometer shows 6800 rpm
